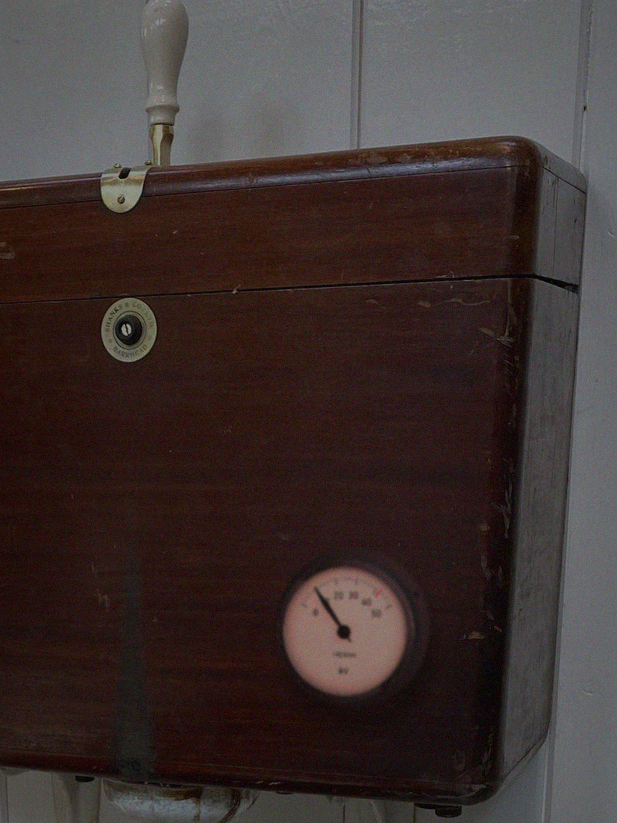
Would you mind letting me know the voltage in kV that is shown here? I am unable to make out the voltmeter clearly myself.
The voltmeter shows 10 kV
